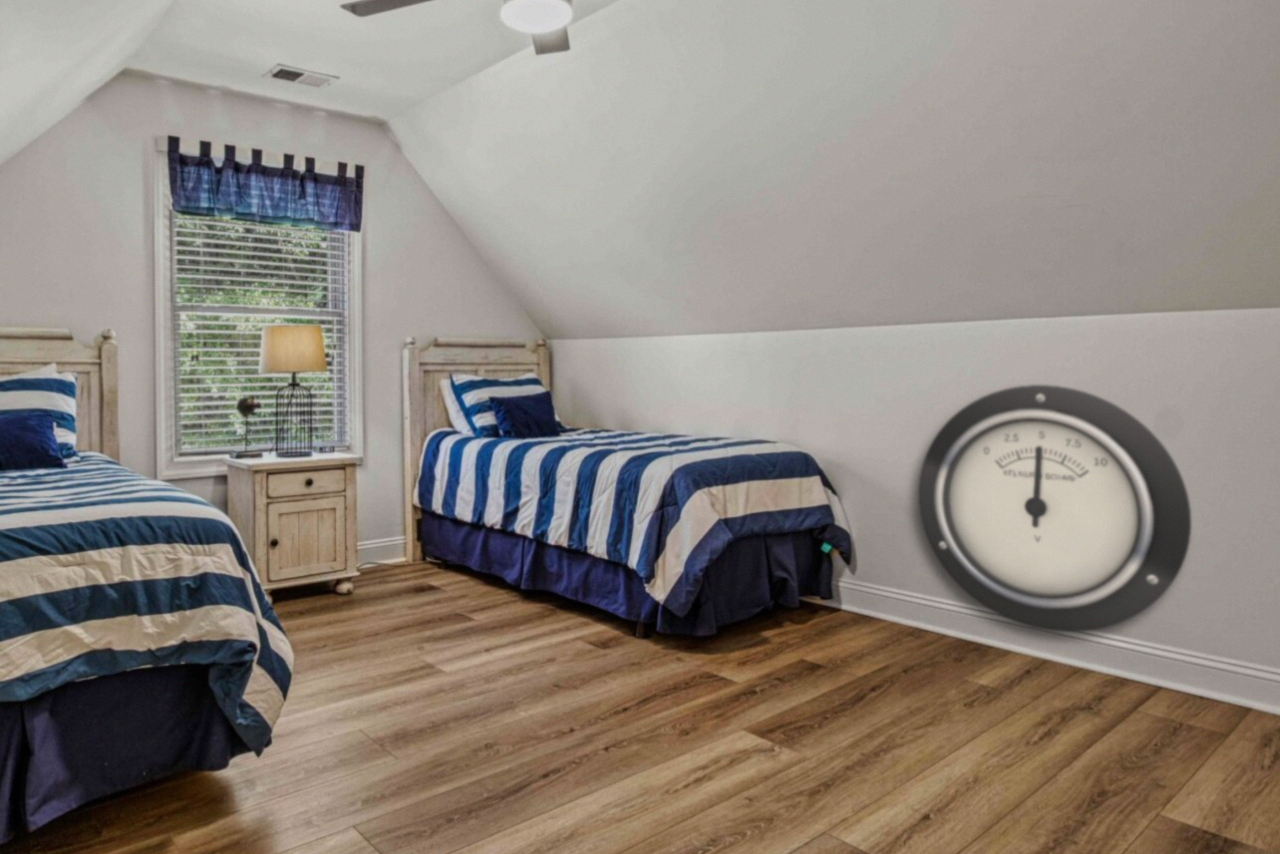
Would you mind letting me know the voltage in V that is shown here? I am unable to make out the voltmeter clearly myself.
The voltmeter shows 5 V
